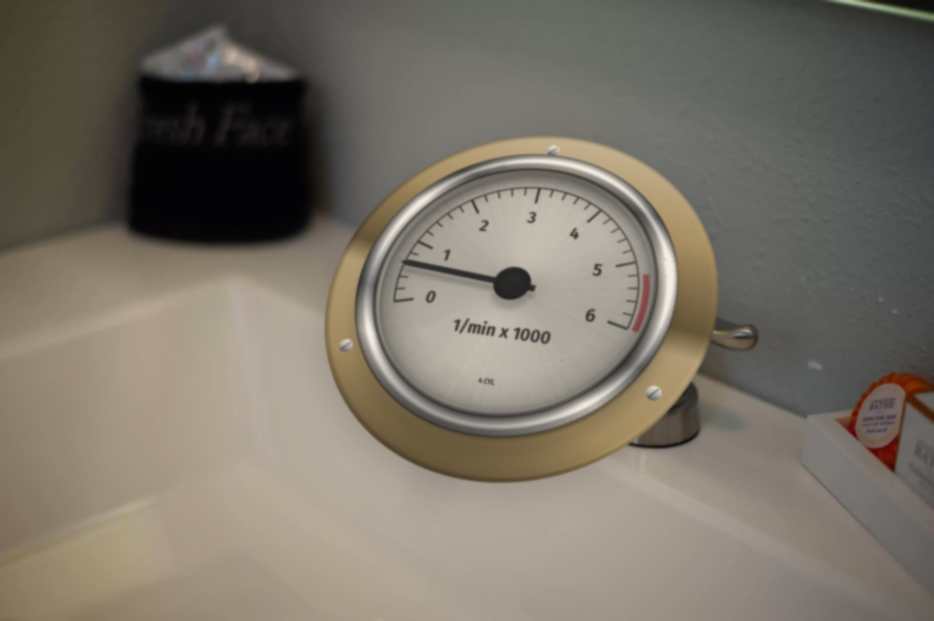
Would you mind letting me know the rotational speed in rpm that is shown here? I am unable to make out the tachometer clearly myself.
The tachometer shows 600 rpm
